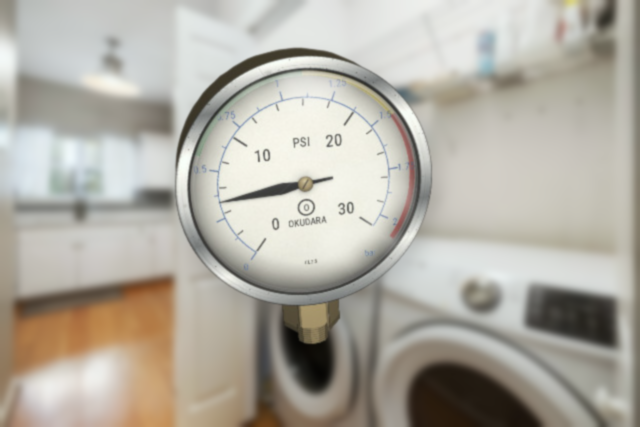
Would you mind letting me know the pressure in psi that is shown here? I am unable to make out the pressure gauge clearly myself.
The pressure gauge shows 5 psi
